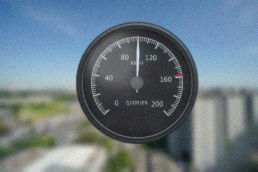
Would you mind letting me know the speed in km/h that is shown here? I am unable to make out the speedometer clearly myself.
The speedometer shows 100 km/h
